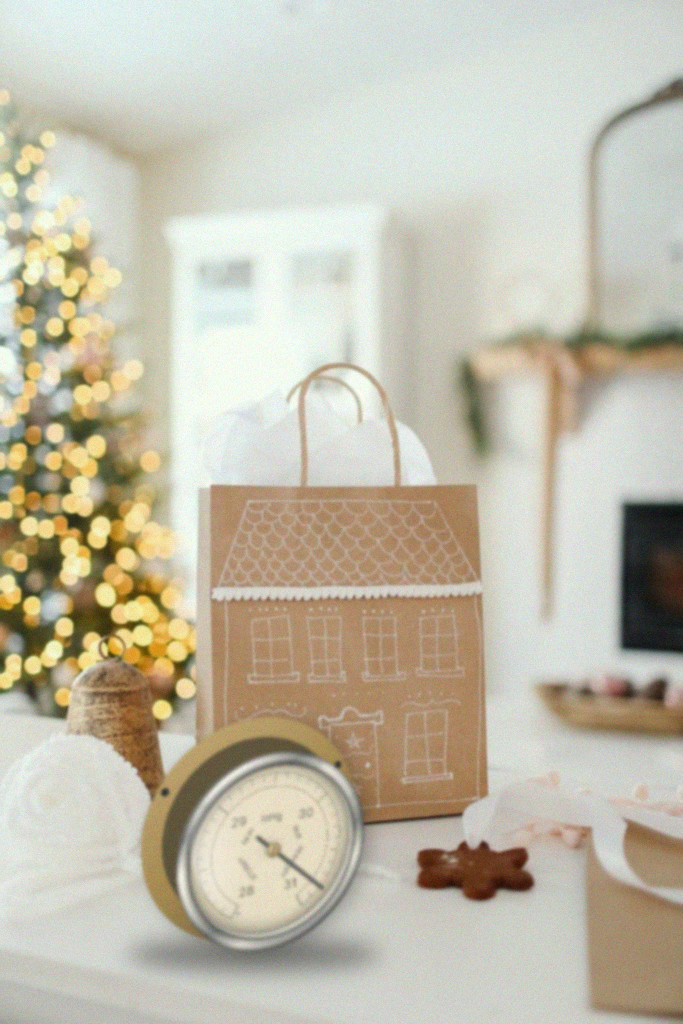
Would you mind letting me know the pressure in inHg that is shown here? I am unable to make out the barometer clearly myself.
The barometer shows 30.8 inHg
